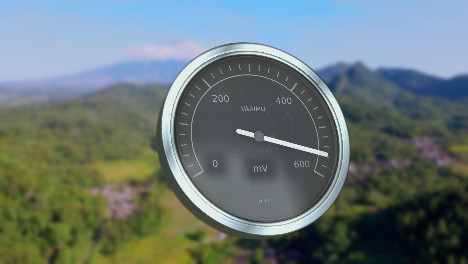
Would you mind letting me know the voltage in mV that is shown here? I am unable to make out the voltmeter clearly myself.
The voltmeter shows 560 mV
